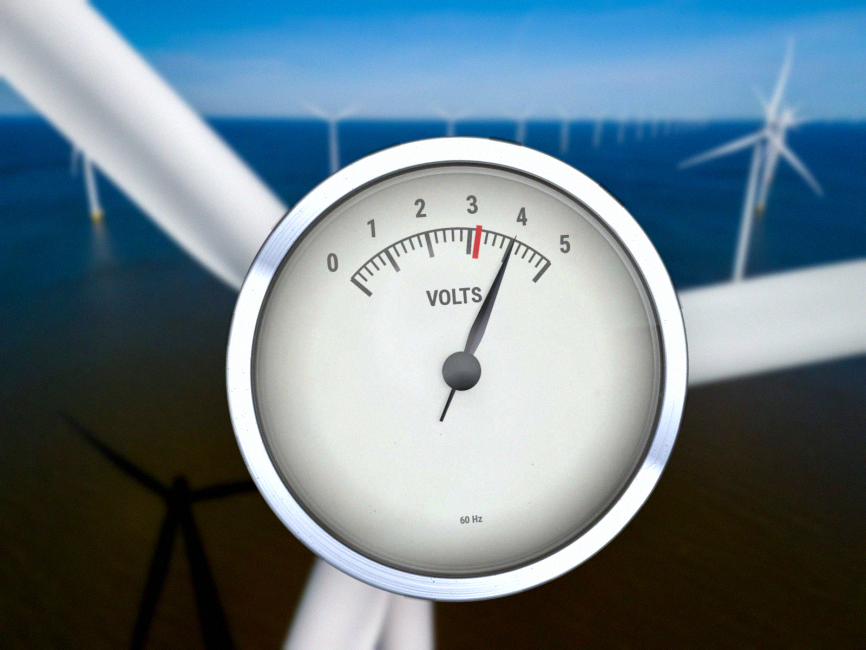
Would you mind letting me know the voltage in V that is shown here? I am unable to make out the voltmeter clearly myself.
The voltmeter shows 4 V
